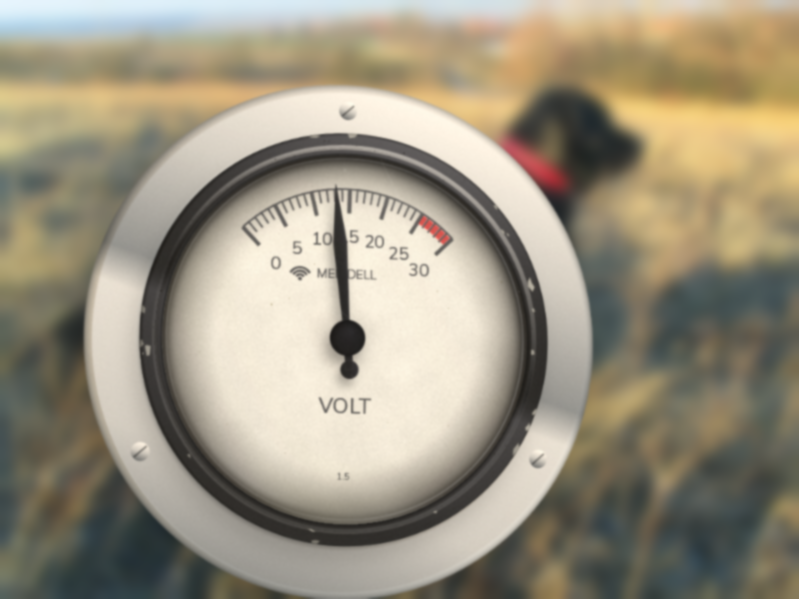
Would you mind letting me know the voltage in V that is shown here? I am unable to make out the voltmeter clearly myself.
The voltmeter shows 13 V
